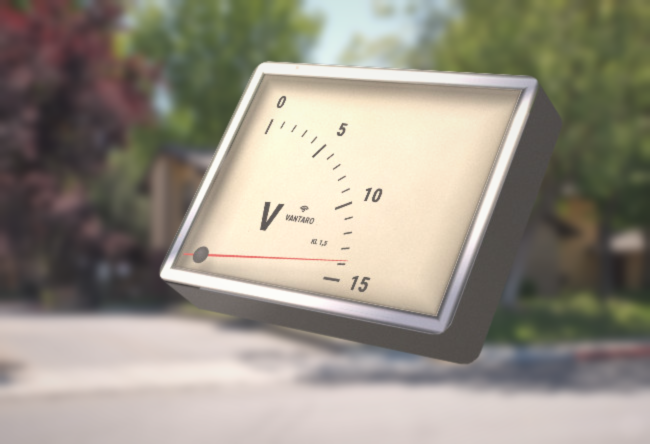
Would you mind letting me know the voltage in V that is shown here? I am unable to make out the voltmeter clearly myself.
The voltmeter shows 14 V
